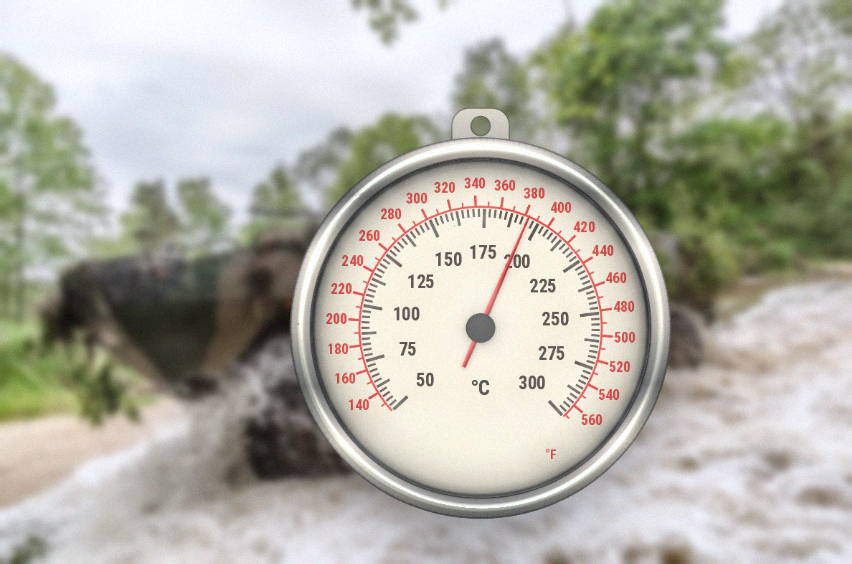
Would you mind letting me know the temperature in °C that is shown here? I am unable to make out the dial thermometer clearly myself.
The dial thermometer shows 195 °C
